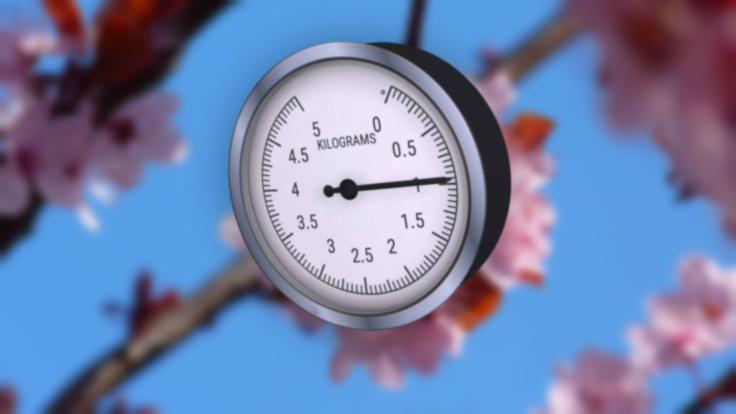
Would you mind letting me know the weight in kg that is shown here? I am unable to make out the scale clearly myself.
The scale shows 0.95 kg
